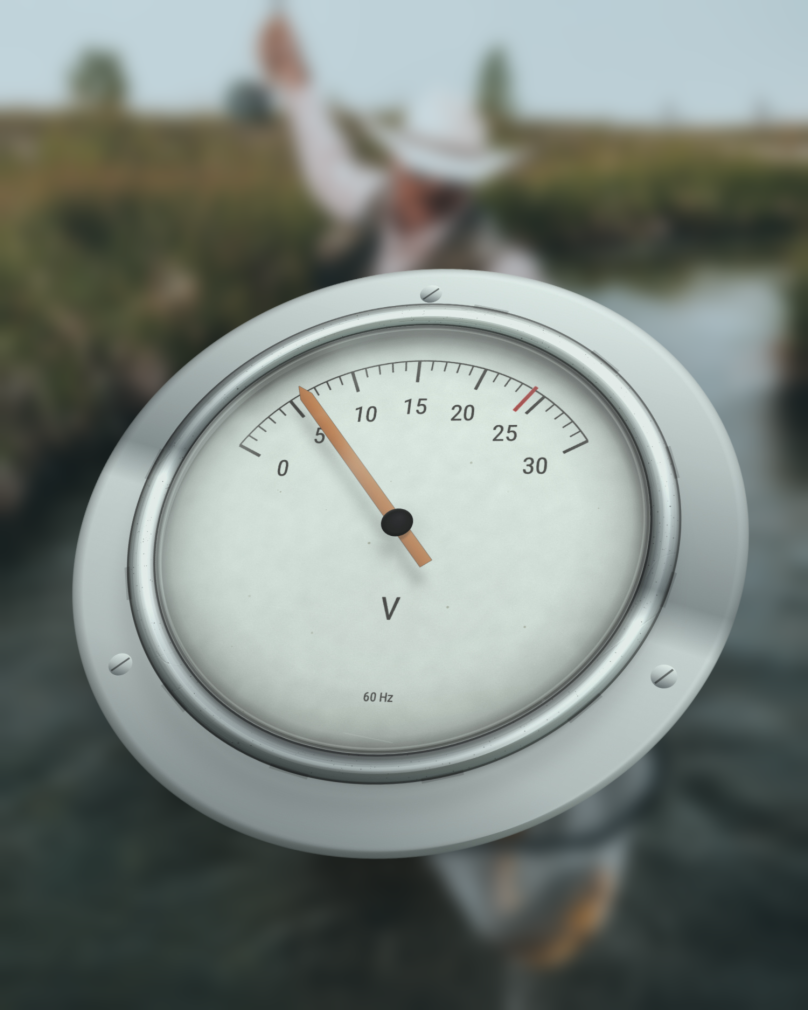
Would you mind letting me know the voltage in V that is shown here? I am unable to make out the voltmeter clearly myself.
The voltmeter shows 6 V
